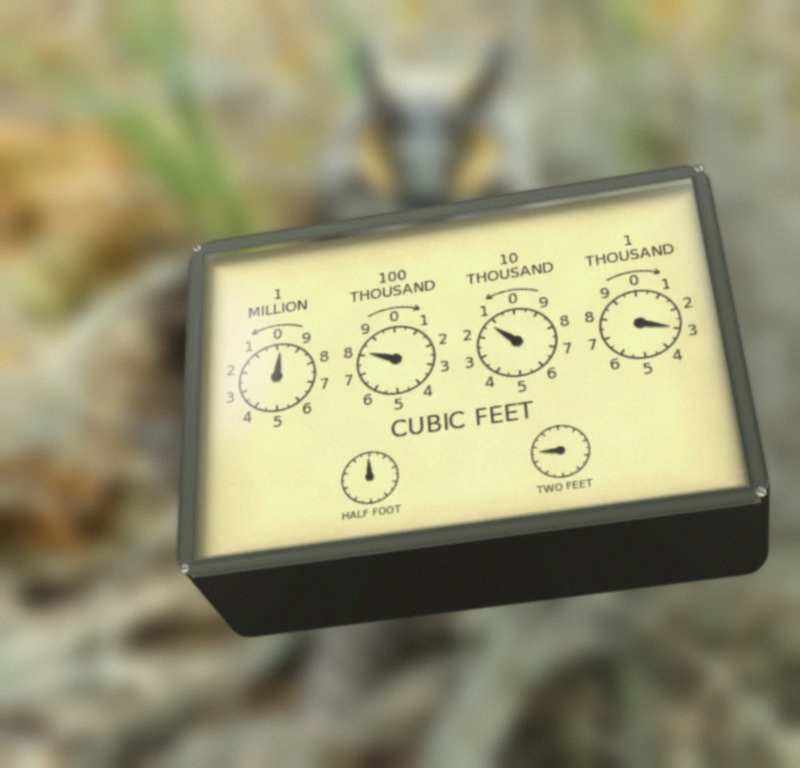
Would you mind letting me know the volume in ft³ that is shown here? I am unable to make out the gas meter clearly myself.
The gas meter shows 981300 ft³
